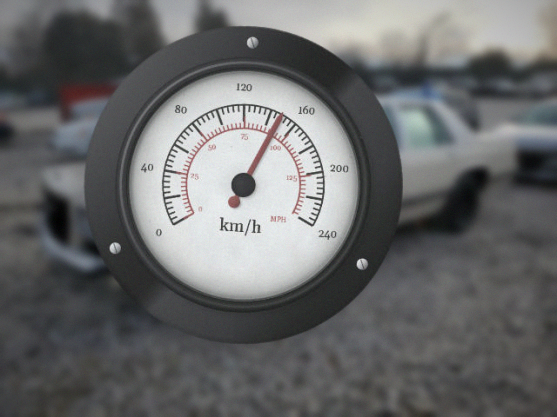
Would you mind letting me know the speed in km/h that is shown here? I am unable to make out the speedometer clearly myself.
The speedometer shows 148 km/h
